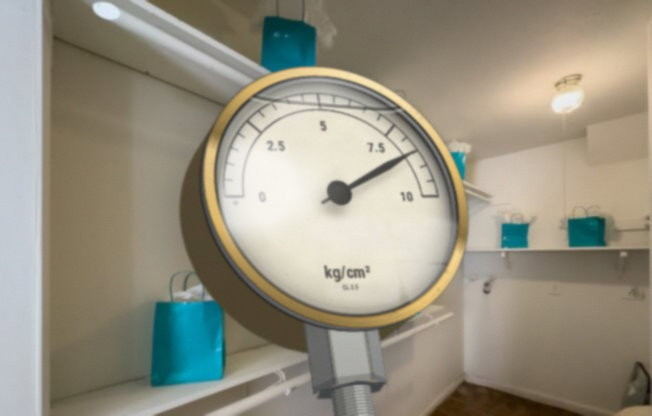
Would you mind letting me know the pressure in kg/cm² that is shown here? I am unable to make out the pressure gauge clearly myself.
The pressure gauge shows 8.5 kg/cm²
